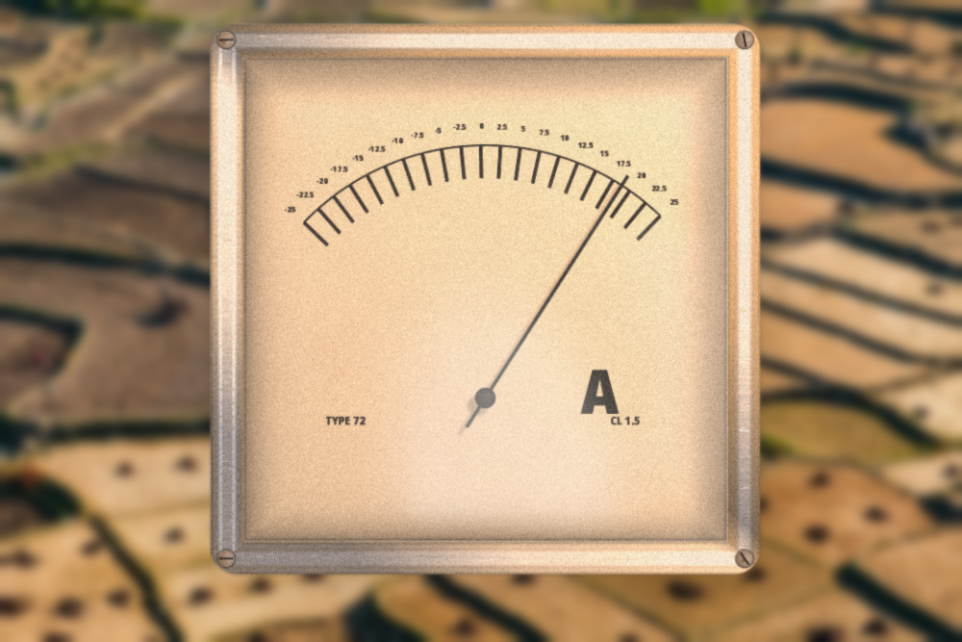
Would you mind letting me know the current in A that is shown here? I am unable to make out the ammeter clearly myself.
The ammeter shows 18.75 A
